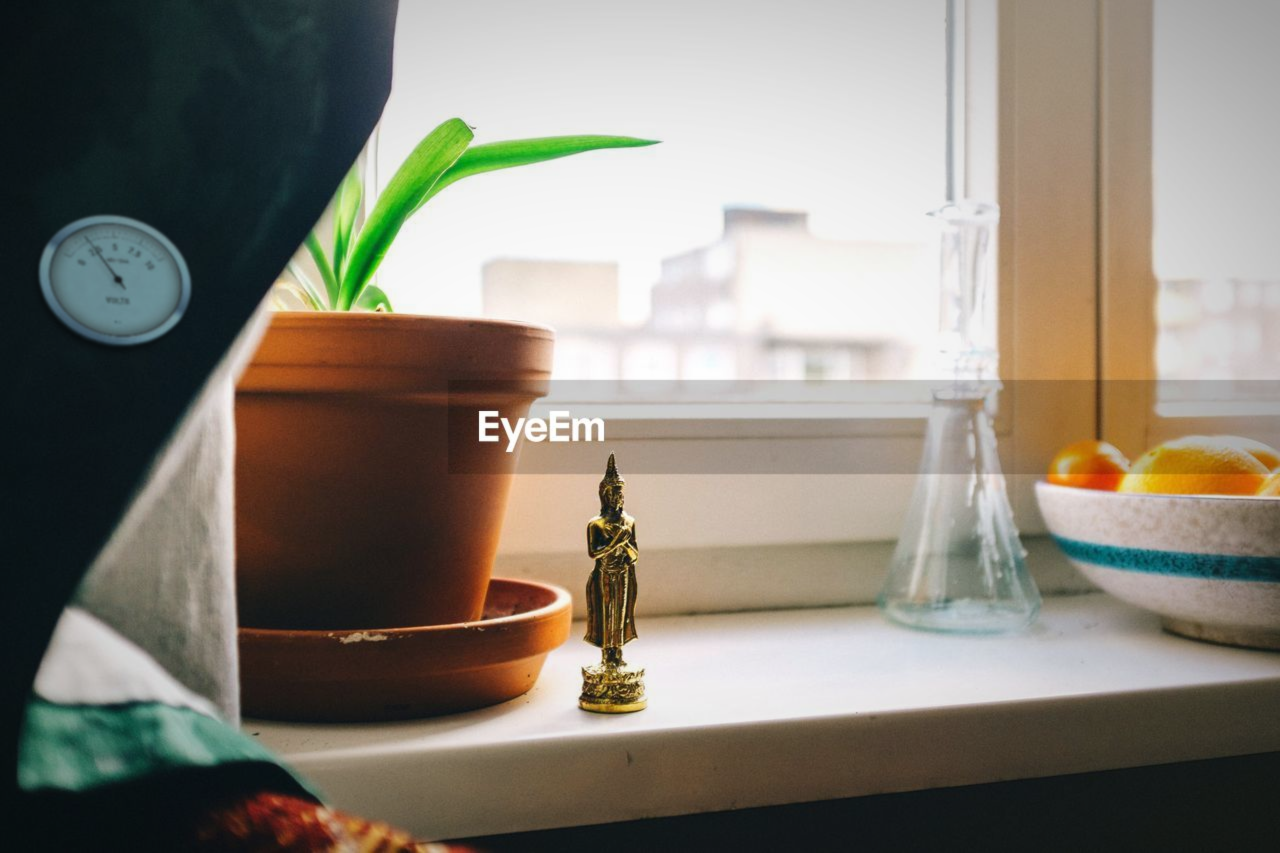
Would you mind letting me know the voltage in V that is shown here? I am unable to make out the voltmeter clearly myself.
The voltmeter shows 2.5 V
